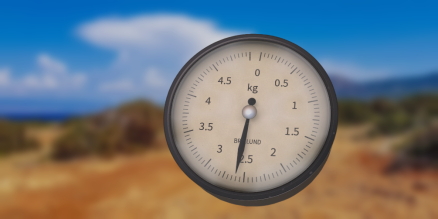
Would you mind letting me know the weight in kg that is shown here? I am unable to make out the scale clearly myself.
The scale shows 2.6 kg
